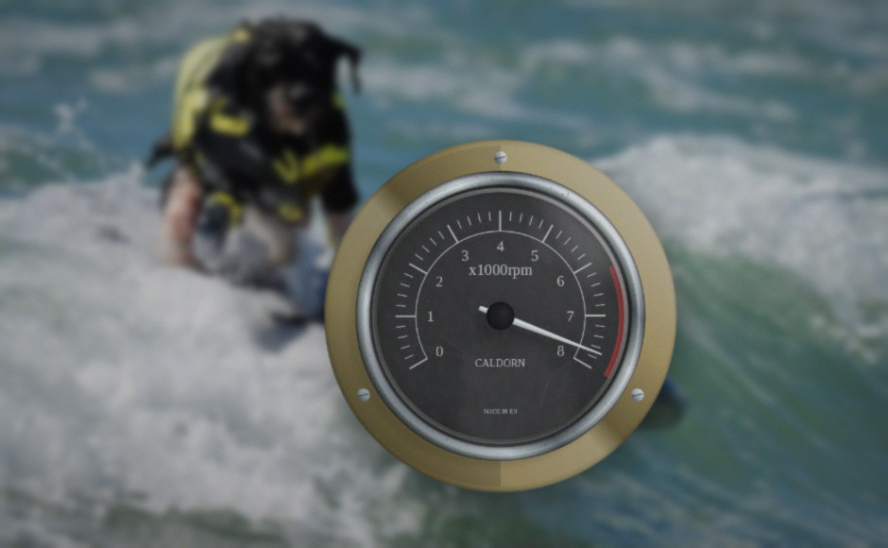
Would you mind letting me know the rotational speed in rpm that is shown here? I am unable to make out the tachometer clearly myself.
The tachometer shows 7700 rpm
